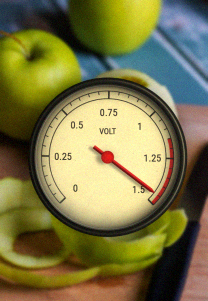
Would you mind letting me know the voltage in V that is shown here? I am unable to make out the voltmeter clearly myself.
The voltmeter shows 1.45 V
